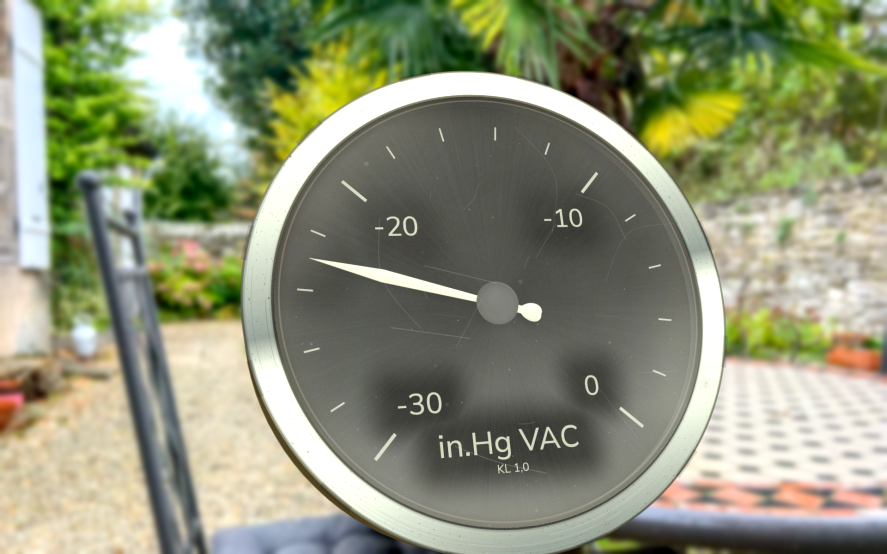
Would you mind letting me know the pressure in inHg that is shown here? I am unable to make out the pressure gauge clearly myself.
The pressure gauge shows -23 inHg
